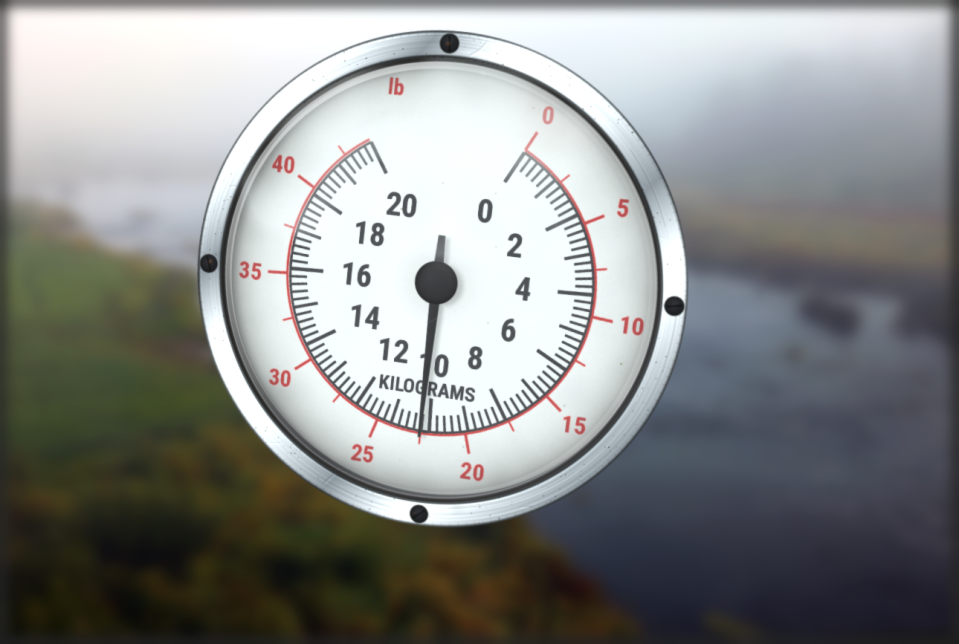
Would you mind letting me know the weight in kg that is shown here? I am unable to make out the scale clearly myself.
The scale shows 10.2 kg
